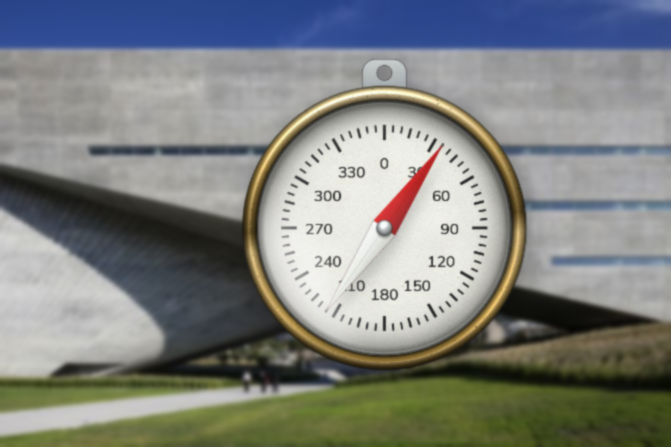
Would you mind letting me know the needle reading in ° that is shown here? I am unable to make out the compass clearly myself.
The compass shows 35 °
